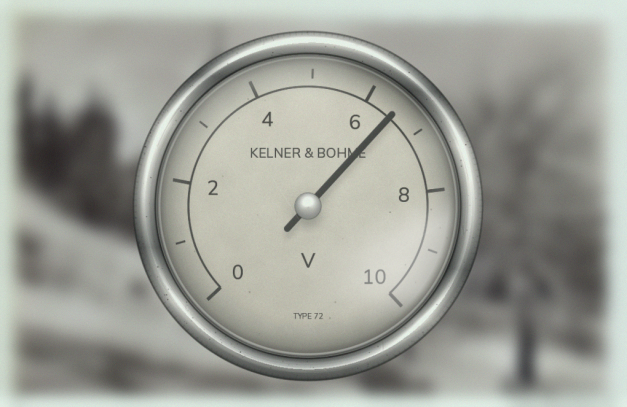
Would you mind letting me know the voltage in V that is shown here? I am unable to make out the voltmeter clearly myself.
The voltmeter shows 6.5 V
